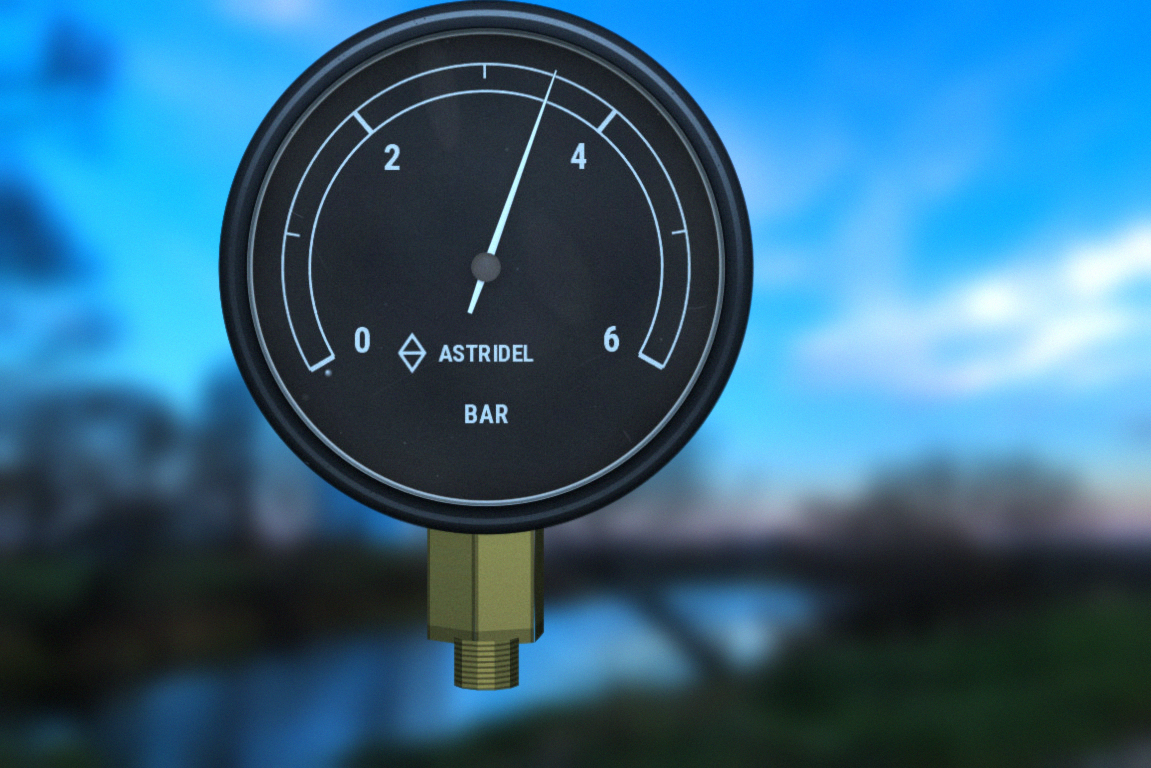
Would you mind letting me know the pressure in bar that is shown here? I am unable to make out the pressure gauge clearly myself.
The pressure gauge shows 3.5 bar
